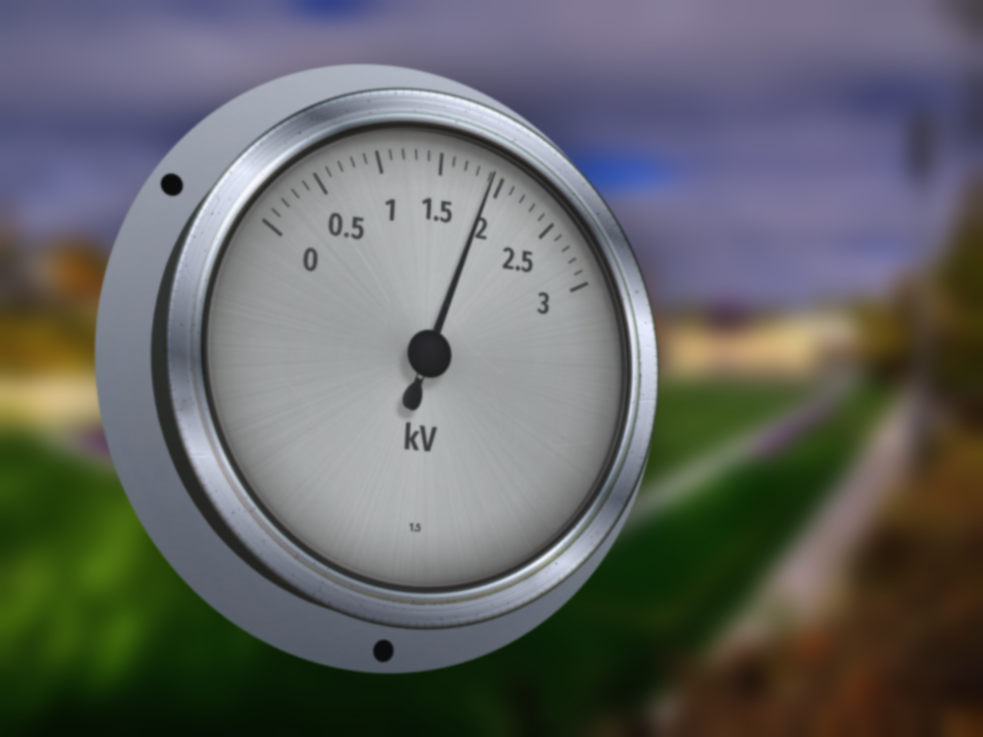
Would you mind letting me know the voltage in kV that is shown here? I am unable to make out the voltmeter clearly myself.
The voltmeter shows 1.9 kV
